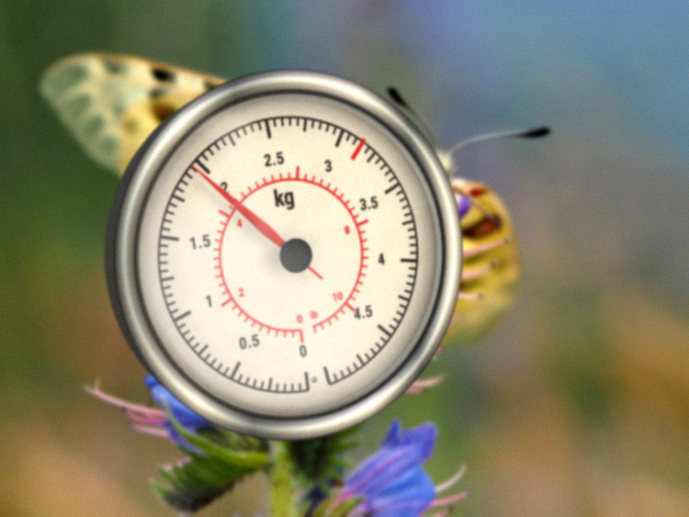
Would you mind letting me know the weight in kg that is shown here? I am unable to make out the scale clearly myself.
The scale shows 1.95 kg
